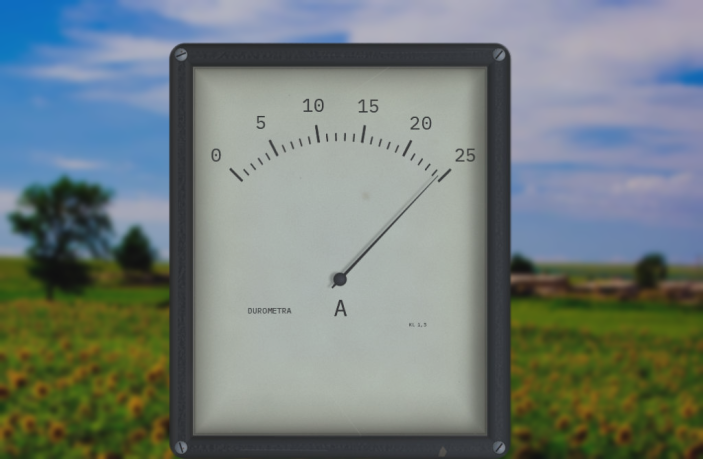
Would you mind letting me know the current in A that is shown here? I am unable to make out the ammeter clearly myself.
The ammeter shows 24.5 A
